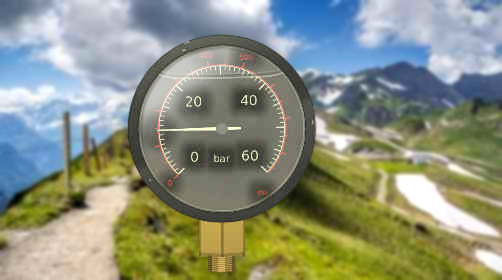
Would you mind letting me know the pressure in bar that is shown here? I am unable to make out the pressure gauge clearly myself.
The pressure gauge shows 10 bar
